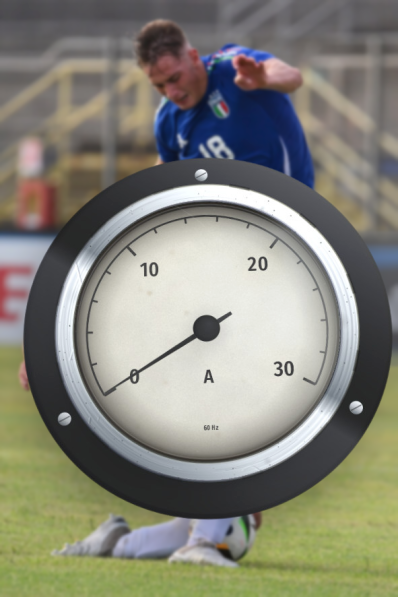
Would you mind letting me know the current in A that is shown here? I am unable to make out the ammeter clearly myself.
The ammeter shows 0 A
